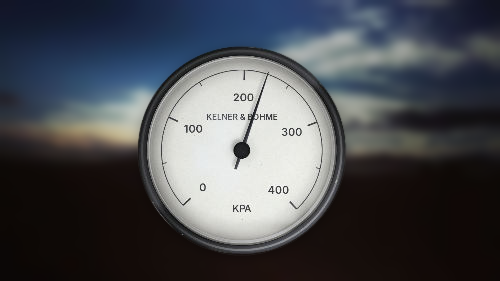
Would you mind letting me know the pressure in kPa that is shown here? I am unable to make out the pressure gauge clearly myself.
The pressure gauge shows 225 kPa
